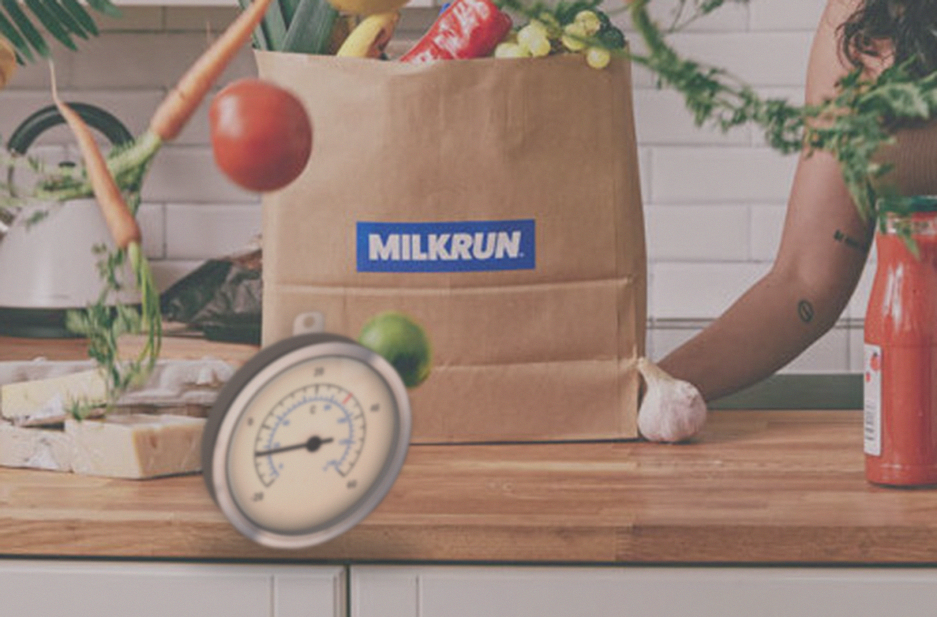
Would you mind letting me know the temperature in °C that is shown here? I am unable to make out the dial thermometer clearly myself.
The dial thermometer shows -8 °C
